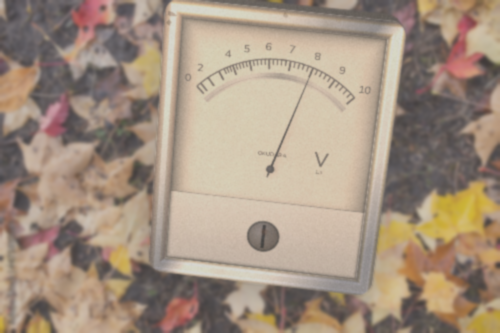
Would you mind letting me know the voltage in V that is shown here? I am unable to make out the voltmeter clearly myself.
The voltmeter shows 8 V
